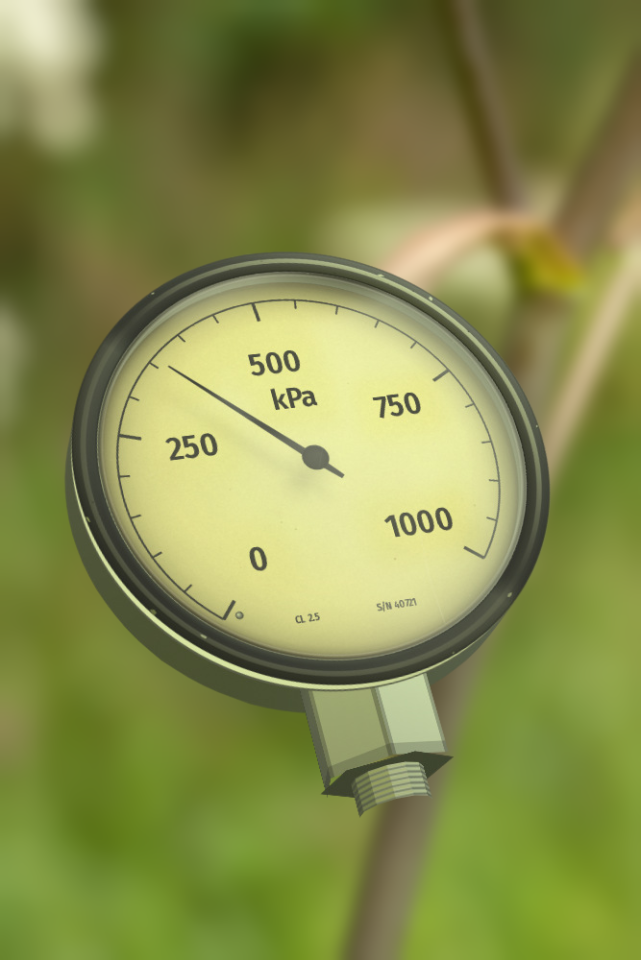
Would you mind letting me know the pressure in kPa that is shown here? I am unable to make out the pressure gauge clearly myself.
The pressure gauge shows 350 kPa
